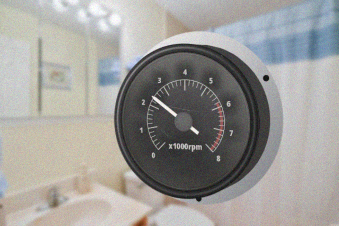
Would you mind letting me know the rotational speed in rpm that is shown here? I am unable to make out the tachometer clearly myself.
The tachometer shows 2400 rpm
